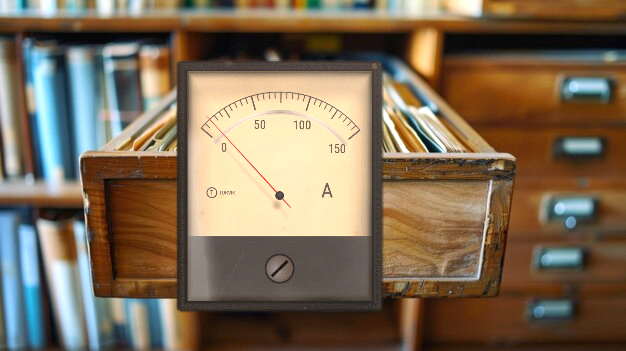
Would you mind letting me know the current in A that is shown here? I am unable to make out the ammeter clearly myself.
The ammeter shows 10 A
